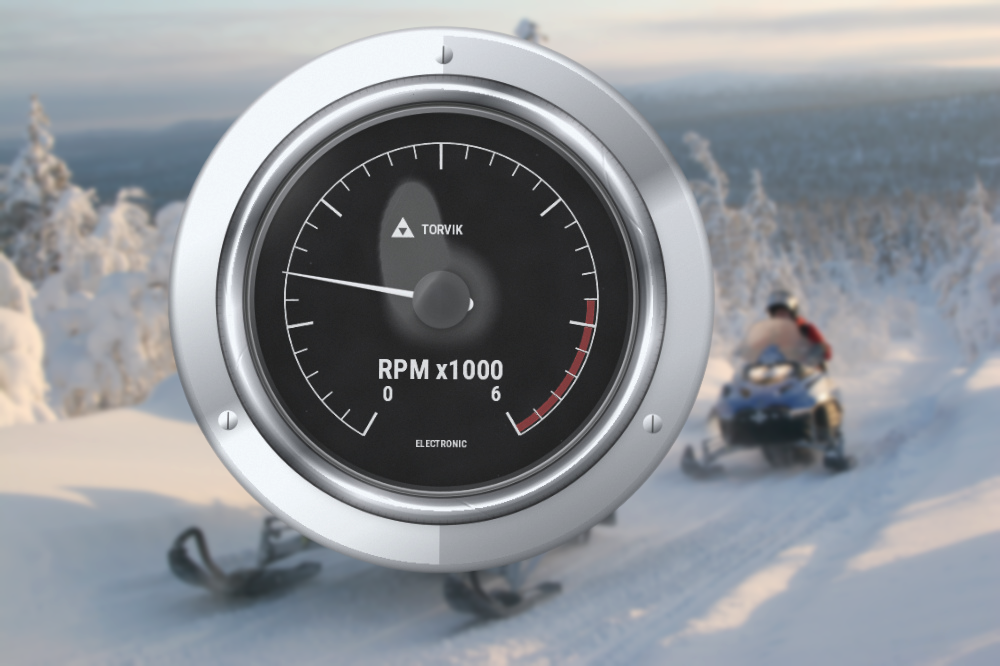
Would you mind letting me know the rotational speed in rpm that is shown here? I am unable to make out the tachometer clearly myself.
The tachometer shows 1400 rpm
